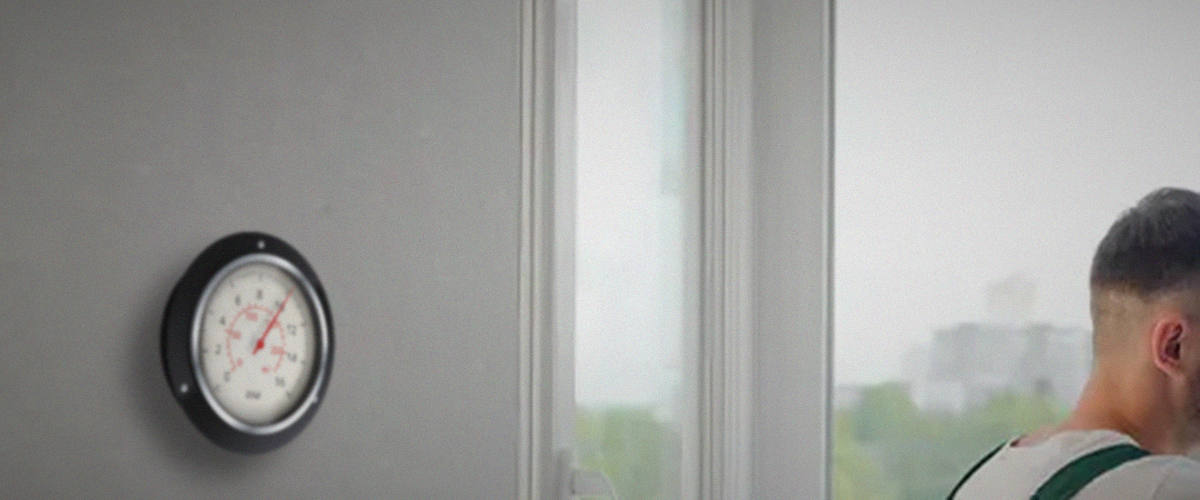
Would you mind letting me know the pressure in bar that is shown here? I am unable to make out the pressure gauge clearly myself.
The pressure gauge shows 10 bar
